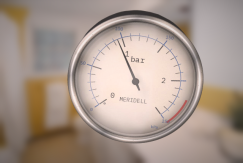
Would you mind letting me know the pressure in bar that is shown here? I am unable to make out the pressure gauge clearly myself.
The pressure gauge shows 0.95 bar
